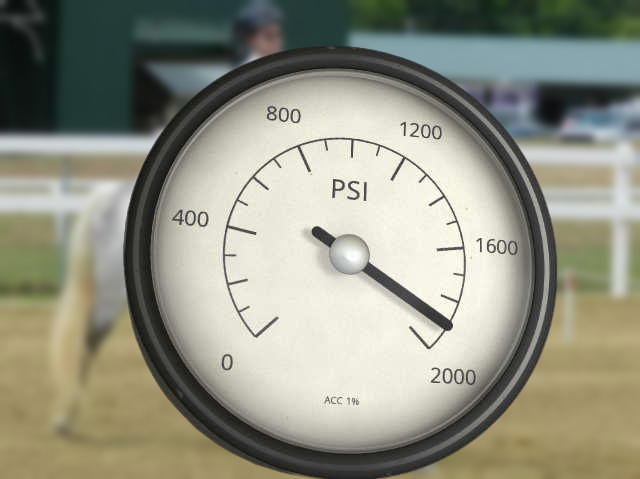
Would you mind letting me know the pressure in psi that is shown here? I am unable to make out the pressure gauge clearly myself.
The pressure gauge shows 1900 psi
